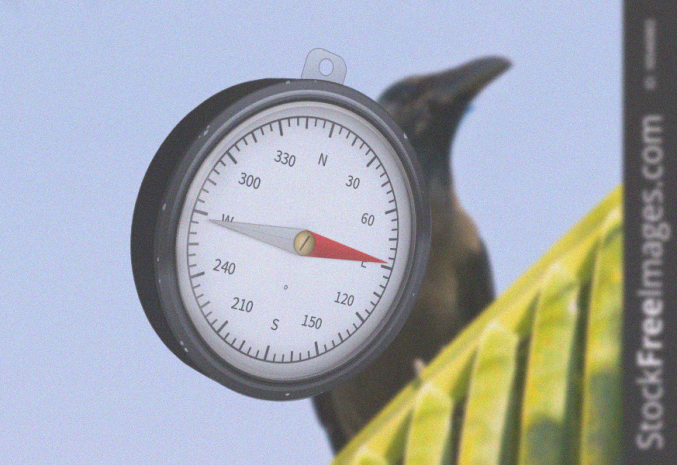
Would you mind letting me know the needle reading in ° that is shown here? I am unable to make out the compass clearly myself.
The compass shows 87.5 °
